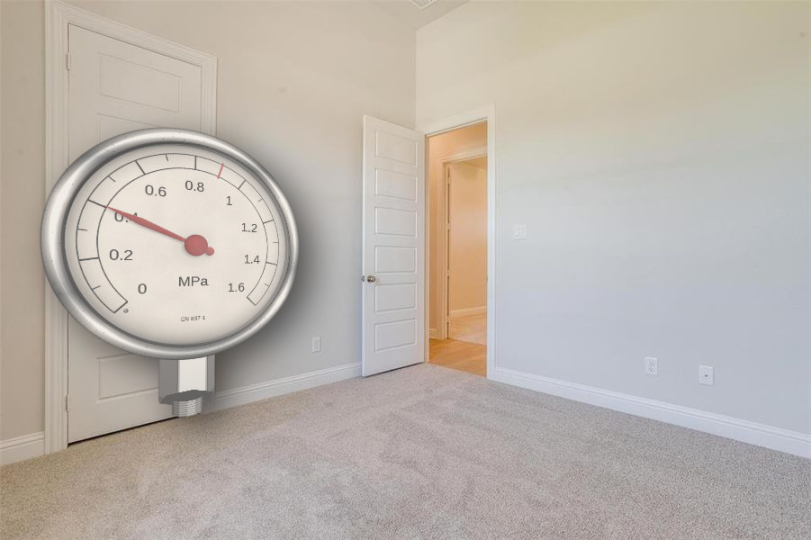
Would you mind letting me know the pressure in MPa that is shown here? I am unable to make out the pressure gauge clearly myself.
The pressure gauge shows 0.4 MPa
